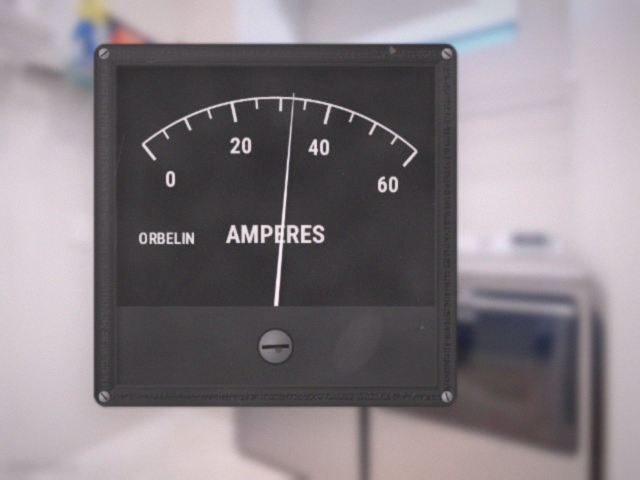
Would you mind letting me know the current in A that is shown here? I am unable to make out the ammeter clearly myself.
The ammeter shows 32.5 A
